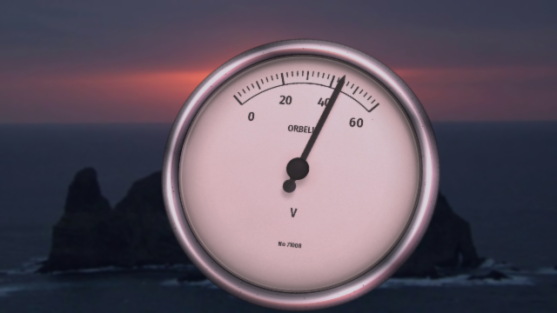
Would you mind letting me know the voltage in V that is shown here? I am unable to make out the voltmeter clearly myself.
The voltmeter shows 44 V
